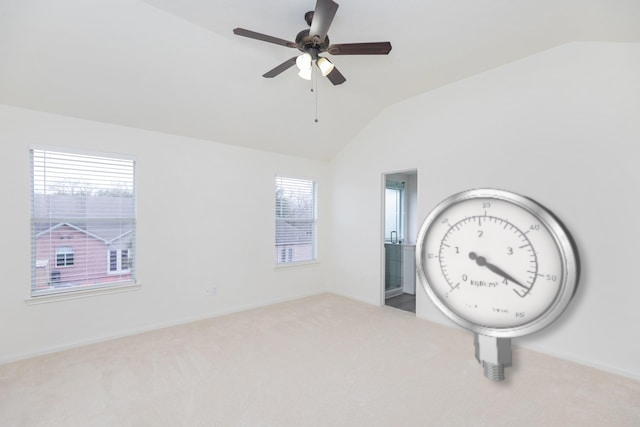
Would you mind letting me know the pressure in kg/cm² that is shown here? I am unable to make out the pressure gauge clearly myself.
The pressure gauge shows 3.8 kg/cm²
